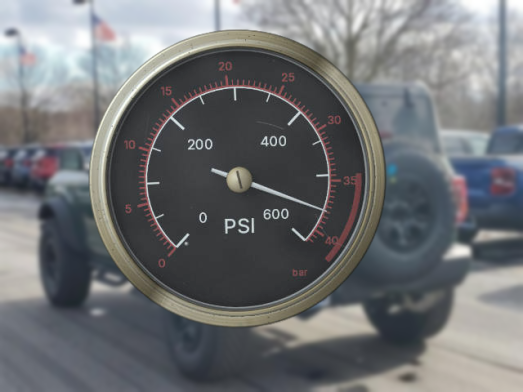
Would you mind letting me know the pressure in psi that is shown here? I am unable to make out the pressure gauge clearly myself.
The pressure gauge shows 550 psi
